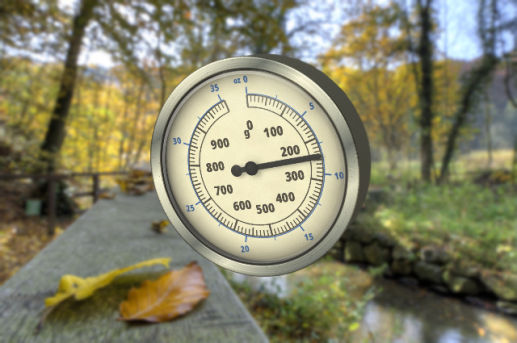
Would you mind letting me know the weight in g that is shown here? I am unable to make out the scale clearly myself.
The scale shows 240 g
